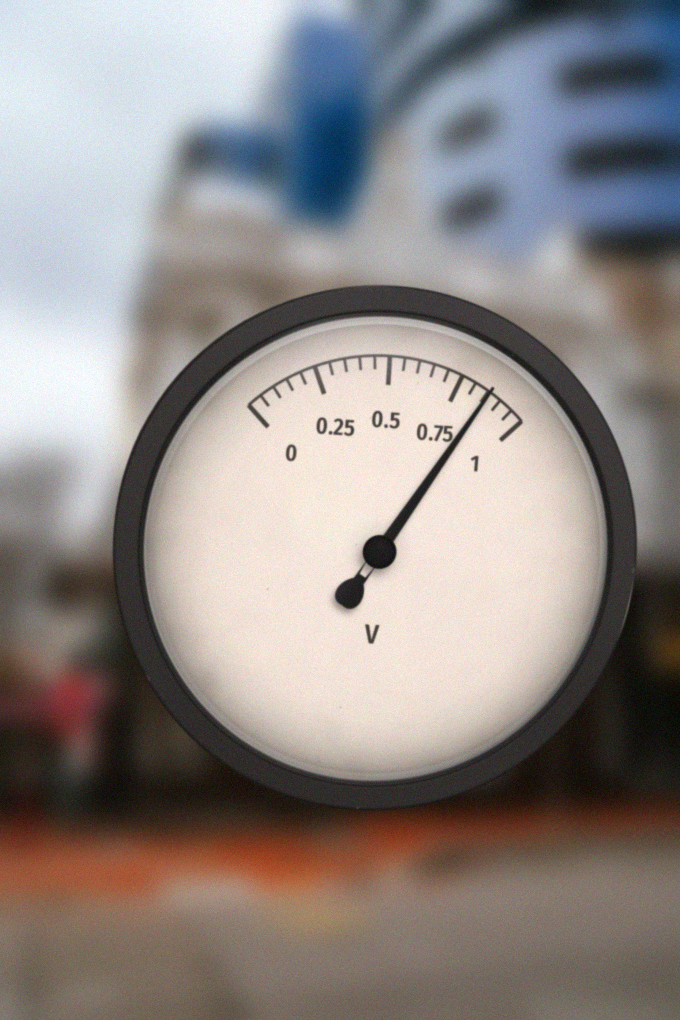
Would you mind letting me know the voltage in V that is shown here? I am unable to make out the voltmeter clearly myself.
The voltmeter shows 0.85 V
